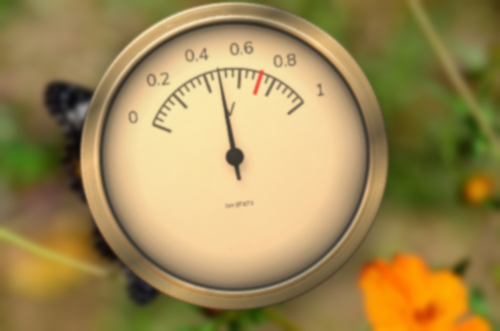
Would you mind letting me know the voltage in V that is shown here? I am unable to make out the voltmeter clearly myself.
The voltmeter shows 0.48 V
